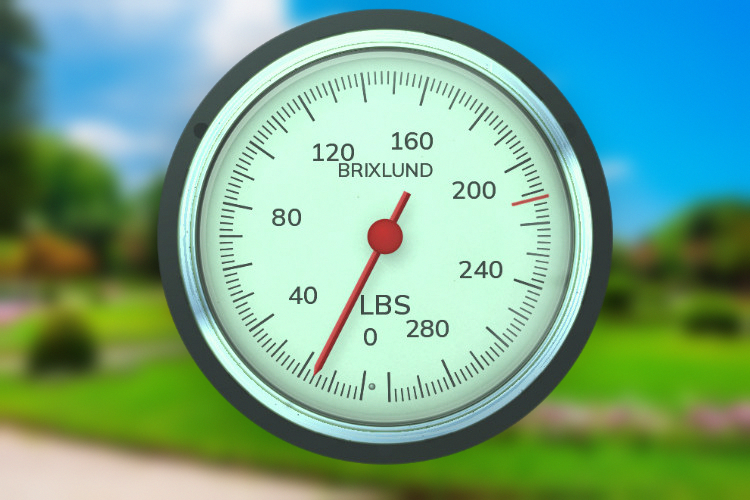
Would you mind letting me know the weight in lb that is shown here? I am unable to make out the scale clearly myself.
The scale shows 16 lb
